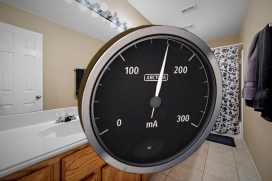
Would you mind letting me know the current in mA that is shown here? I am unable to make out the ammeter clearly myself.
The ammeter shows 160 mA
